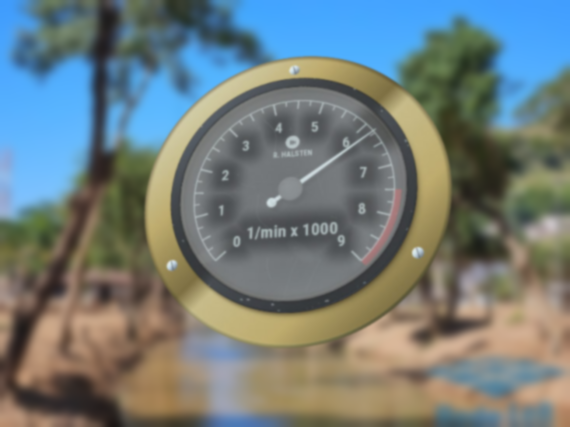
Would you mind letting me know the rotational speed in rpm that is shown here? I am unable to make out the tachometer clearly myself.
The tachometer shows 6250 rpm
